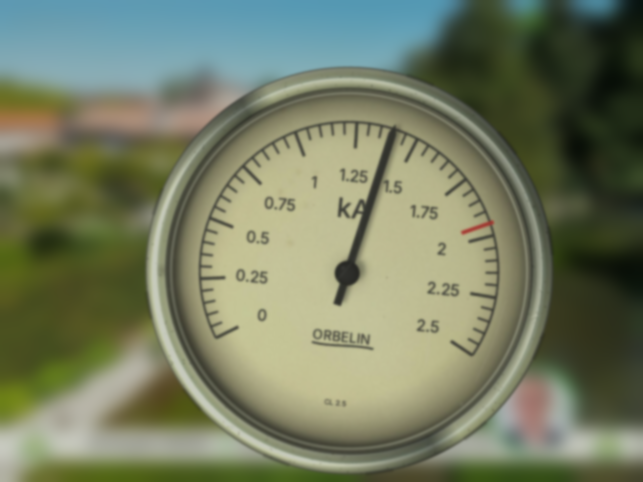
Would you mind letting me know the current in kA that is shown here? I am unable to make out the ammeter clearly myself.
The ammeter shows 1.4 kA
